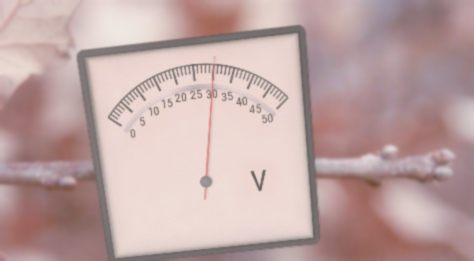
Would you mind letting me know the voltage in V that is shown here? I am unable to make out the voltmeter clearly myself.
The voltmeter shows 30 V
